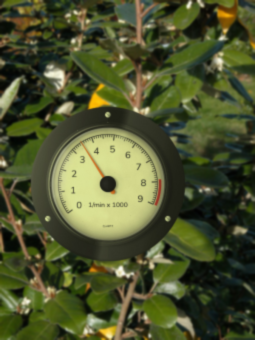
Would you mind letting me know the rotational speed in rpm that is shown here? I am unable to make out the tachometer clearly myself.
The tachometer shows 3500 rpm
